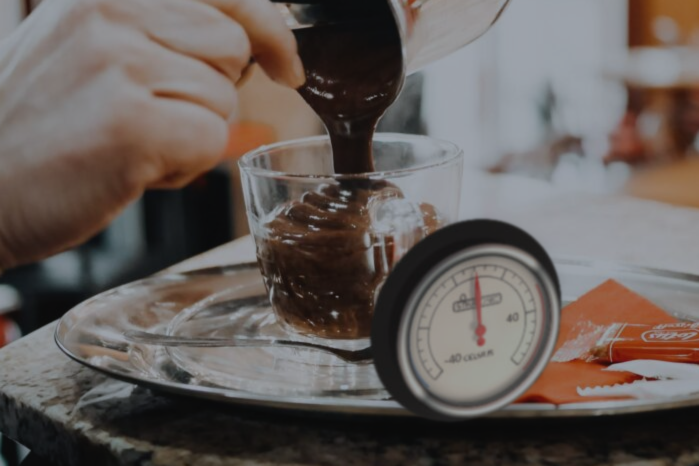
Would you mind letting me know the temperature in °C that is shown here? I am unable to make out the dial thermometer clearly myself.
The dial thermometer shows 8 °C
